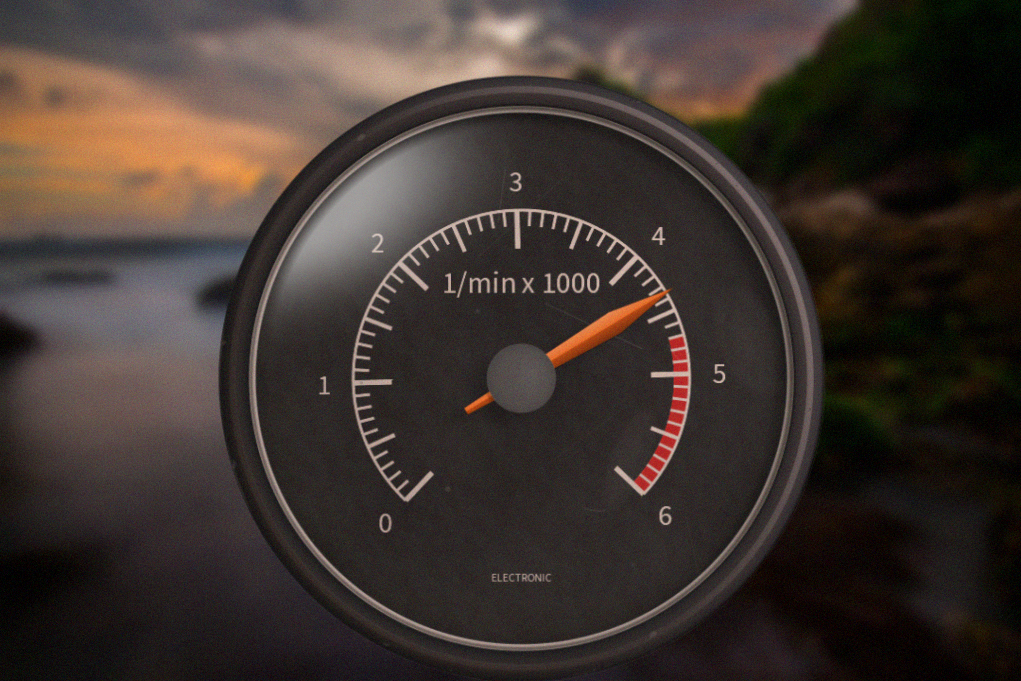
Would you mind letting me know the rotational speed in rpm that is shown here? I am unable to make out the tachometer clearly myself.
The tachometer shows 4350 rpm
